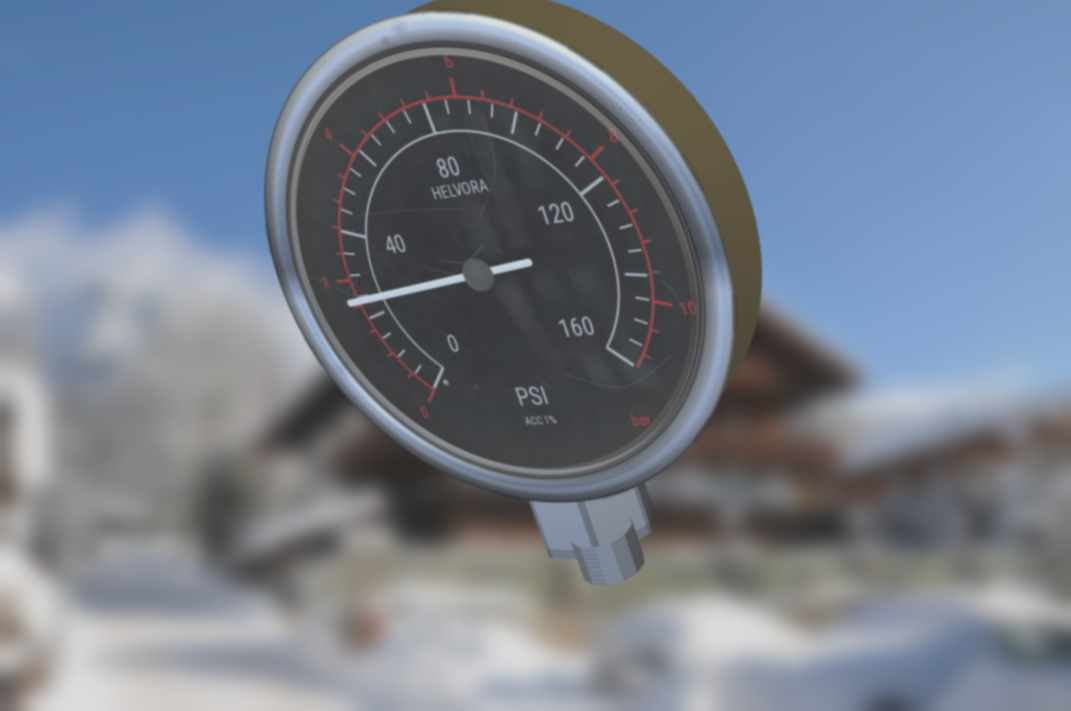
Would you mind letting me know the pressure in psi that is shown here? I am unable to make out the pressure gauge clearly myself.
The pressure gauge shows 25 psi
